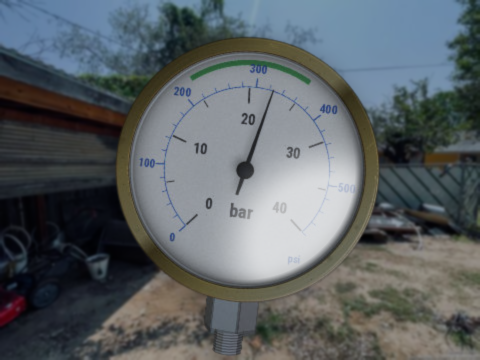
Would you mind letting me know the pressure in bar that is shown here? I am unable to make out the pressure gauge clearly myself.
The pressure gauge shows 22.5 bar
